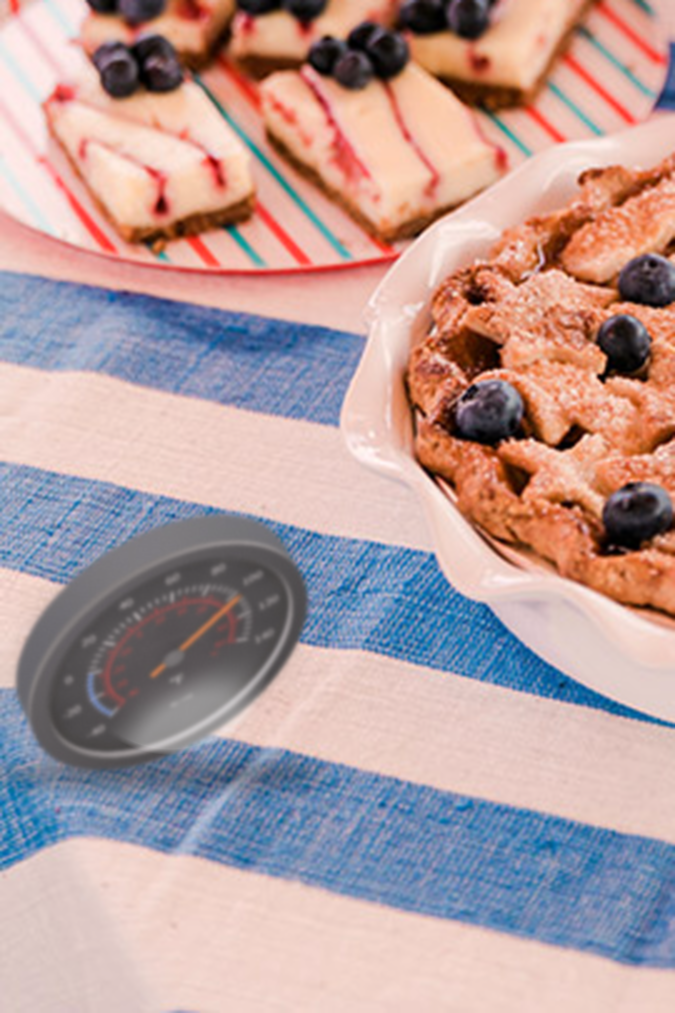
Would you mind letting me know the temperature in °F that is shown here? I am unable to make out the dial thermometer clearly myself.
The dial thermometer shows 100 °F
